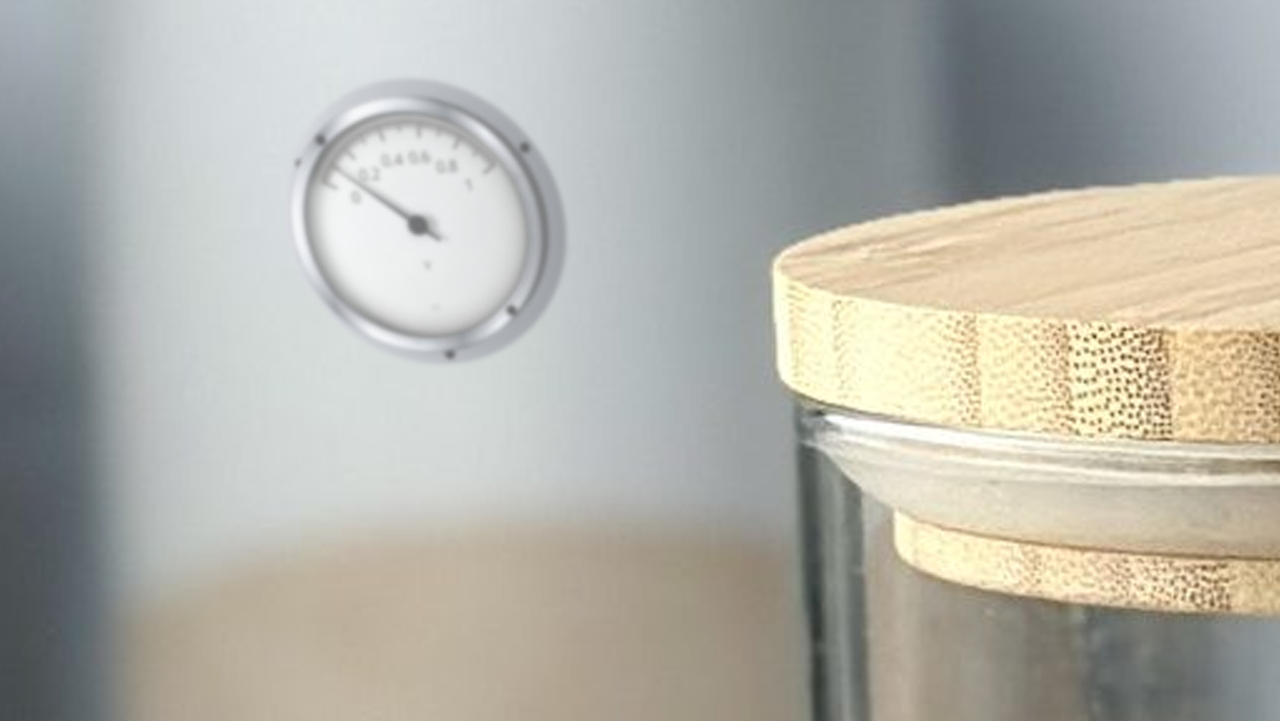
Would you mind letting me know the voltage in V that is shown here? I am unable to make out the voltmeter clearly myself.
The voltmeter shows 0.1 V
